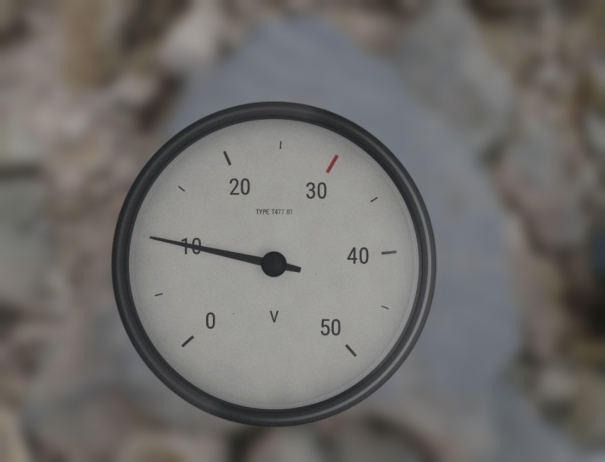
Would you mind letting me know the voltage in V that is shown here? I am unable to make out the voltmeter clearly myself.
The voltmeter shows 10 V
